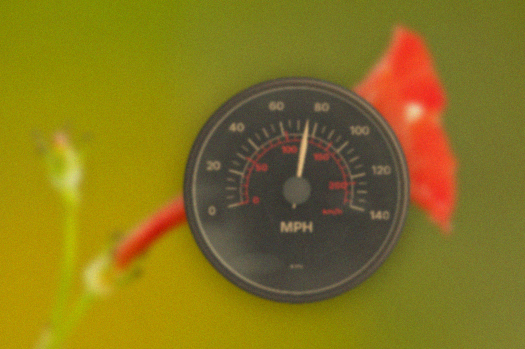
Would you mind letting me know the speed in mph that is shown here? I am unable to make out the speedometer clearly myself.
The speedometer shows 75 mph
